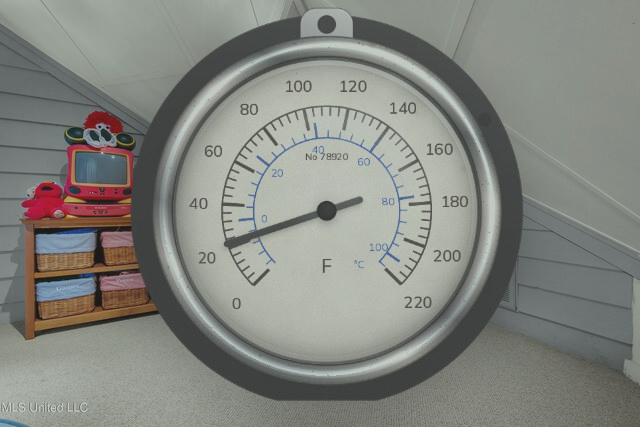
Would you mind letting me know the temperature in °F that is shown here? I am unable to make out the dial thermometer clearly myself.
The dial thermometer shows 22 °F
